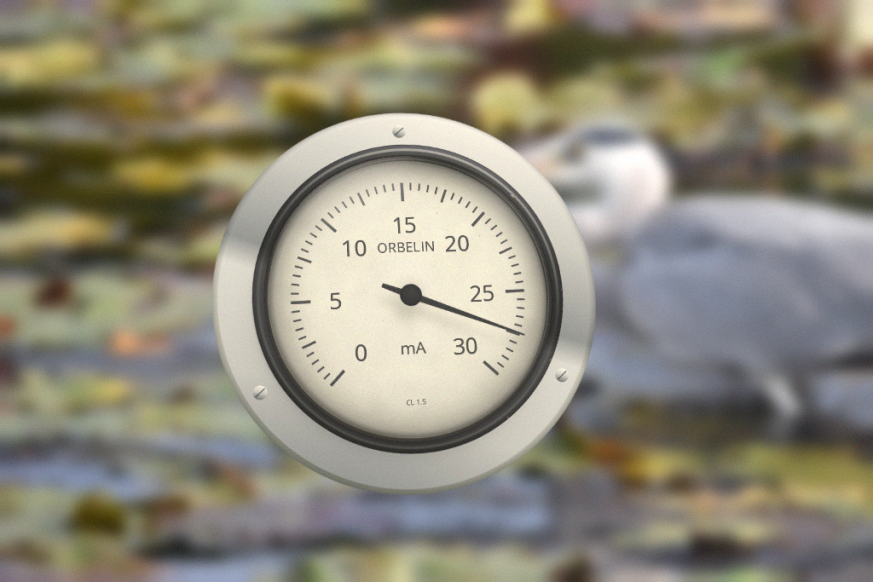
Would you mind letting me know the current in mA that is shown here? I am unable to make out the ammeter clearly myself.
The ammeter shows 27.5 mA
